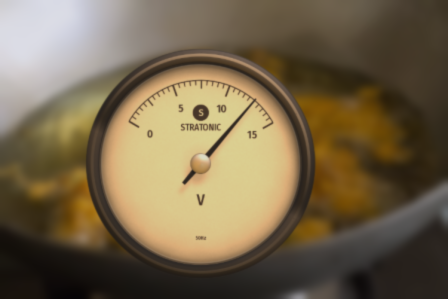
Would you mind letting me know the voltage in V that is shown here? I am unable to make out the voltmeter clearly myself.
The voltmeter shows 12.5 V
